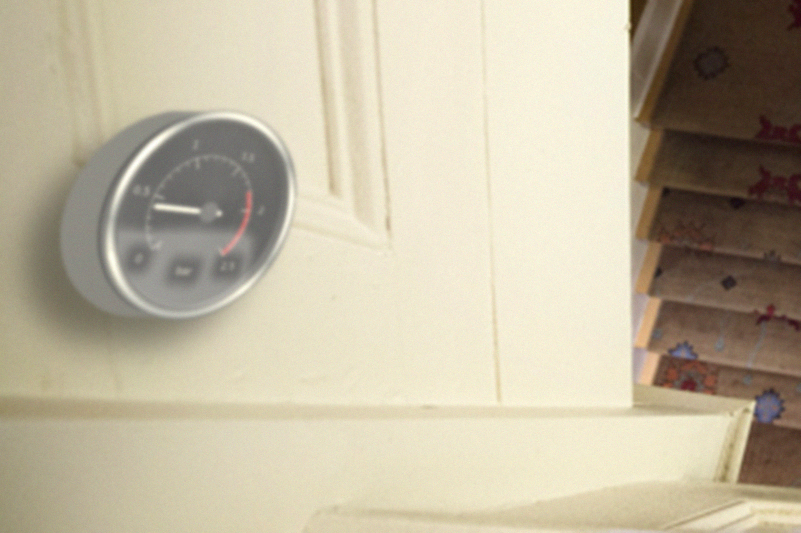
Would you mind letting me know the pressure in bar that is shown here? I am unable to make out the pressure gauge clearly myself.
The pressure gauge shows 0.4 bar
